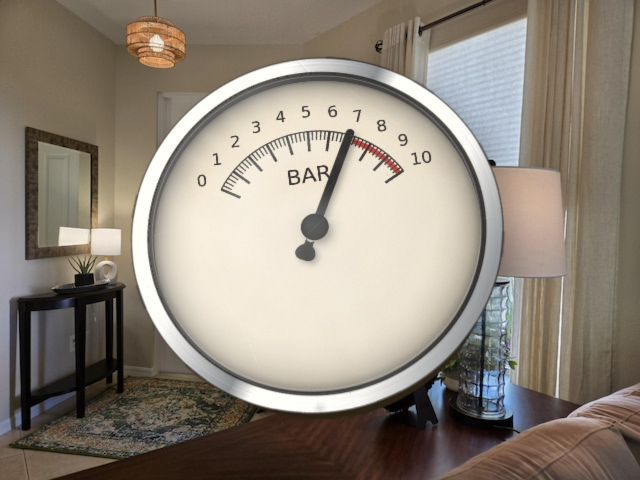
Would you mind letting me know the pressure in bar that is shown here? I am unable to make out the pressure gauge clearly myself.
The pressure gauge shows 7 bar
